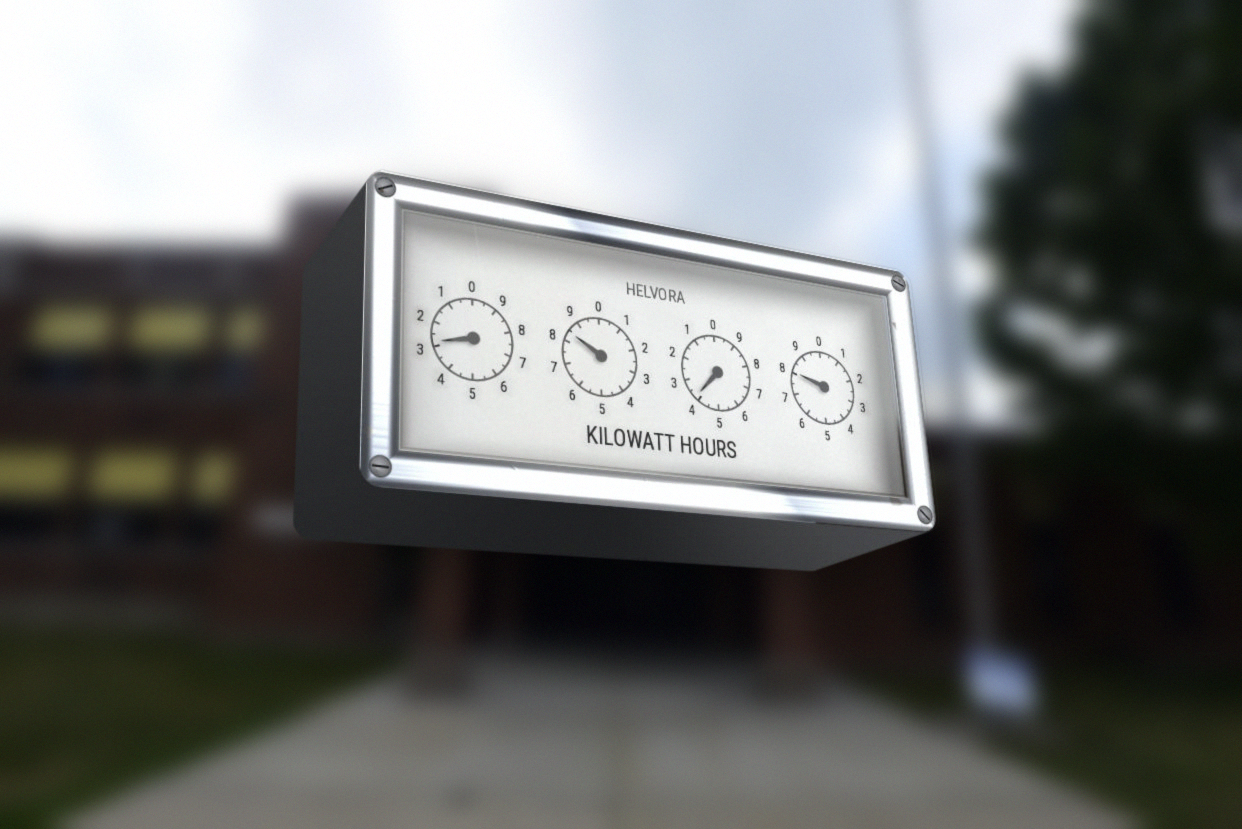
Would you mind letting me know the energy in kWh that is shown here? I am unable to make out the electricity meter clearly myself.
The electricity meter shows 2838 kWh
